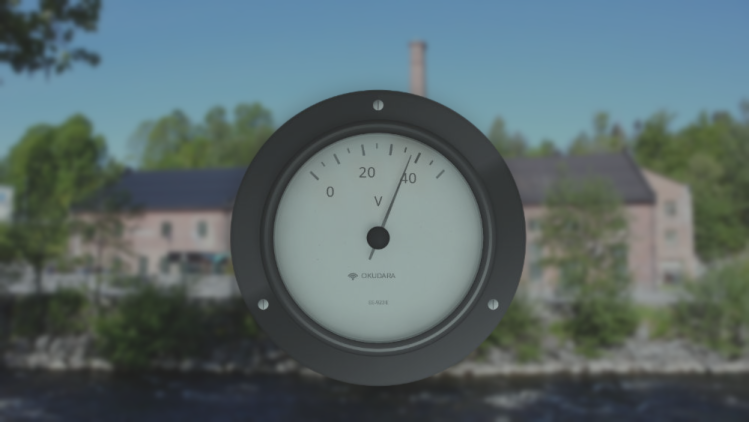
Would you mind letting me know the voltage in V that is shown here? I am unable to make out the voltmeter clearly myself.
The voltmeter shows 37.5 V
